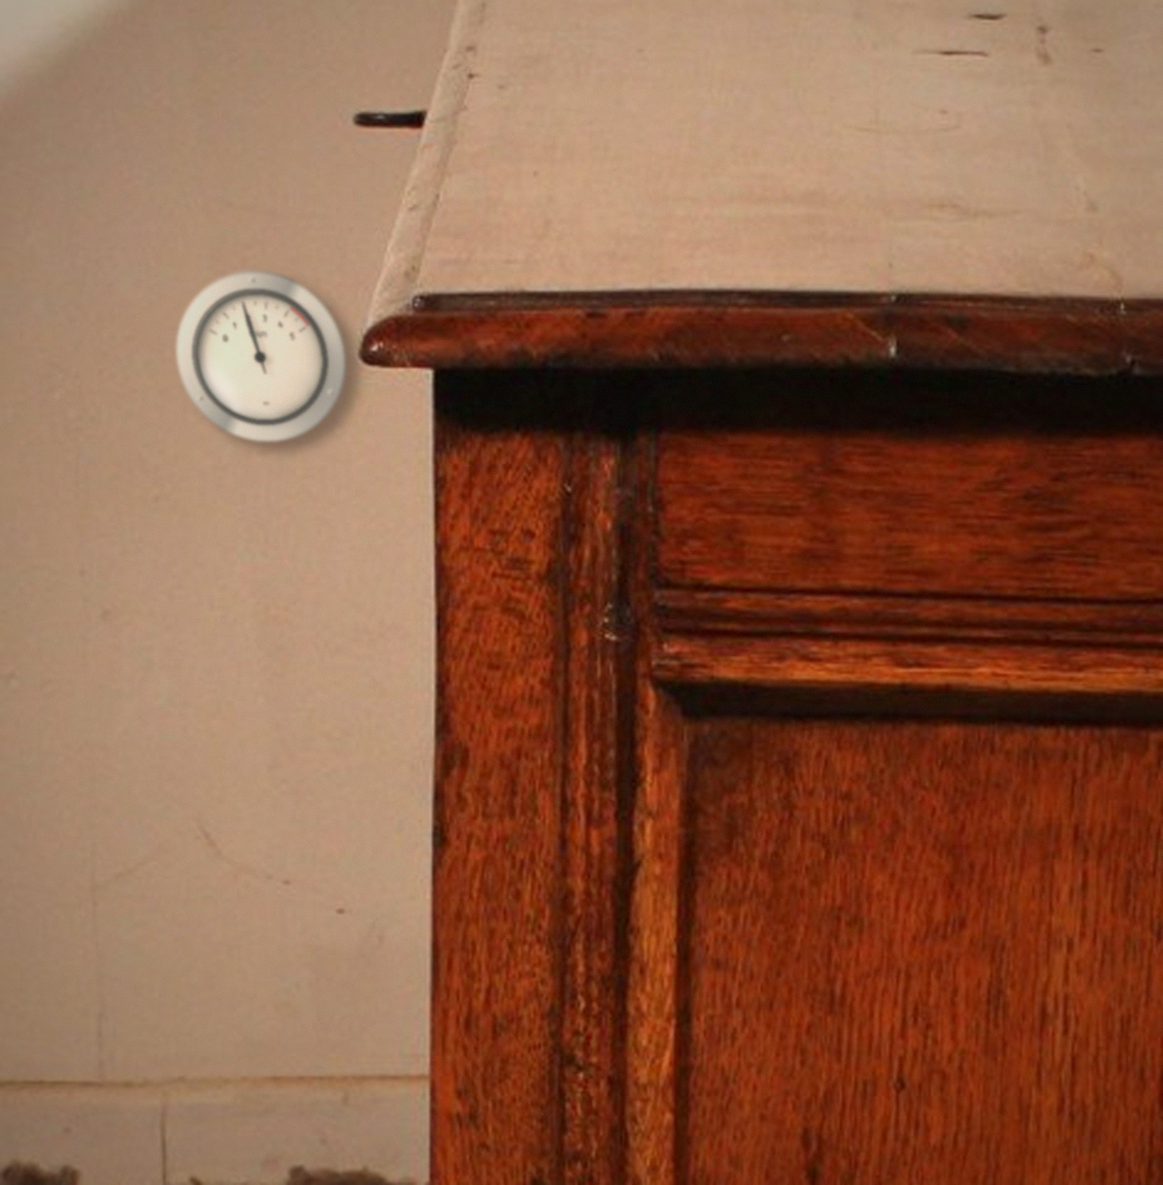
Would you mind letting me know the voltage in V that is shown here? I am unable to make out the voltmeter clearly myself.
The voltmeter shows 2 V
